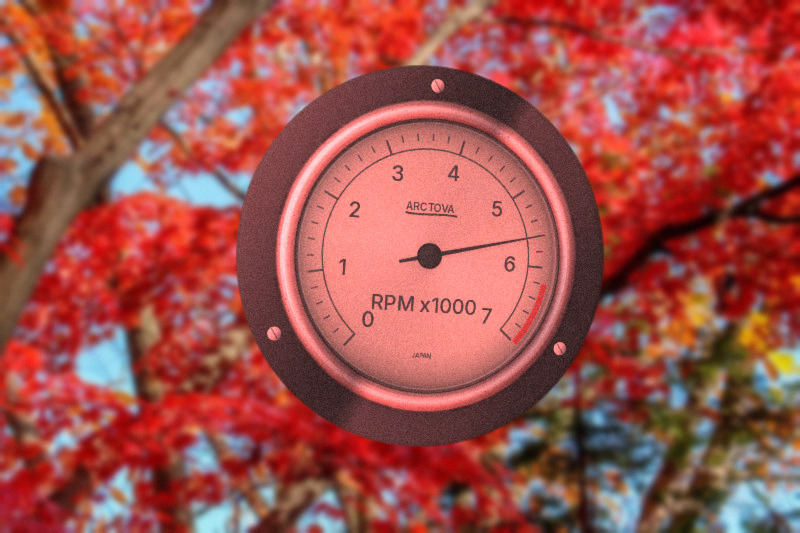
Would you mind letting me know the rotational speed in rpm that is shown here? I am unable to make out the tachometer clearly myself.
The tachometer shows 5600 rpm
